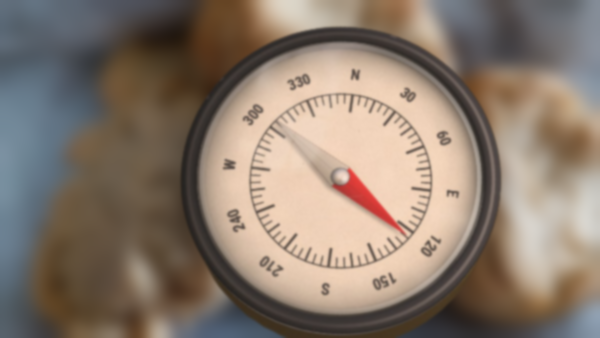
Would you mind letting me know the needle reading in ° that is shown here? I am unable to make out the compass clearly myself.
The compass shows 125 °
